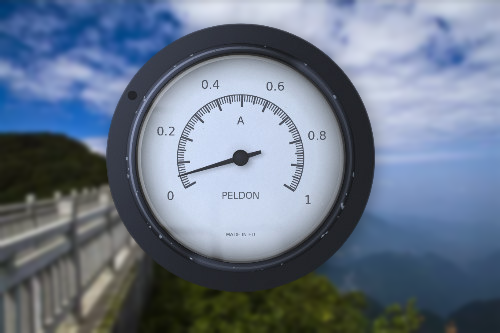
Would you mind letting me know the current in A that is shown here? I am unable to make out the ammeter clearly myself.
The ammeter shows 0.05 A
